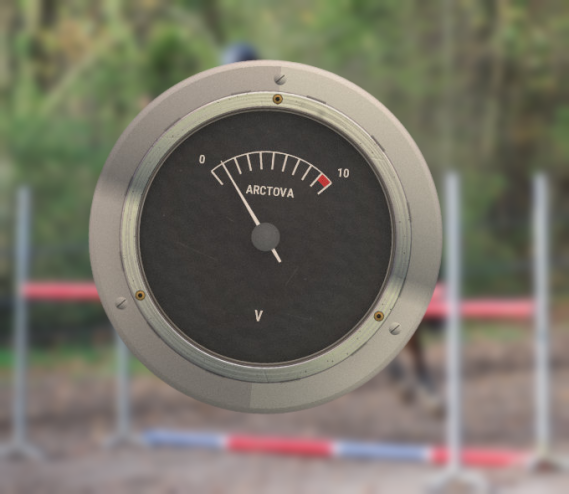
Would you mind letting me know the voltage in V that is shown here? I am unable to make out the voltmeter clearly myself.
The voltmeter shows 1 V
